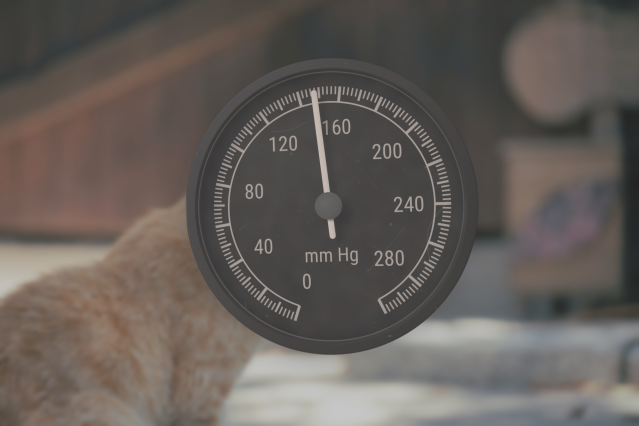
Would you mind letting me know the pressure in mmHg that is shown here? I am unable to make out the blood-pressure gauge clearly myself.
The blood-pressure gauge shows 148 mmHg
